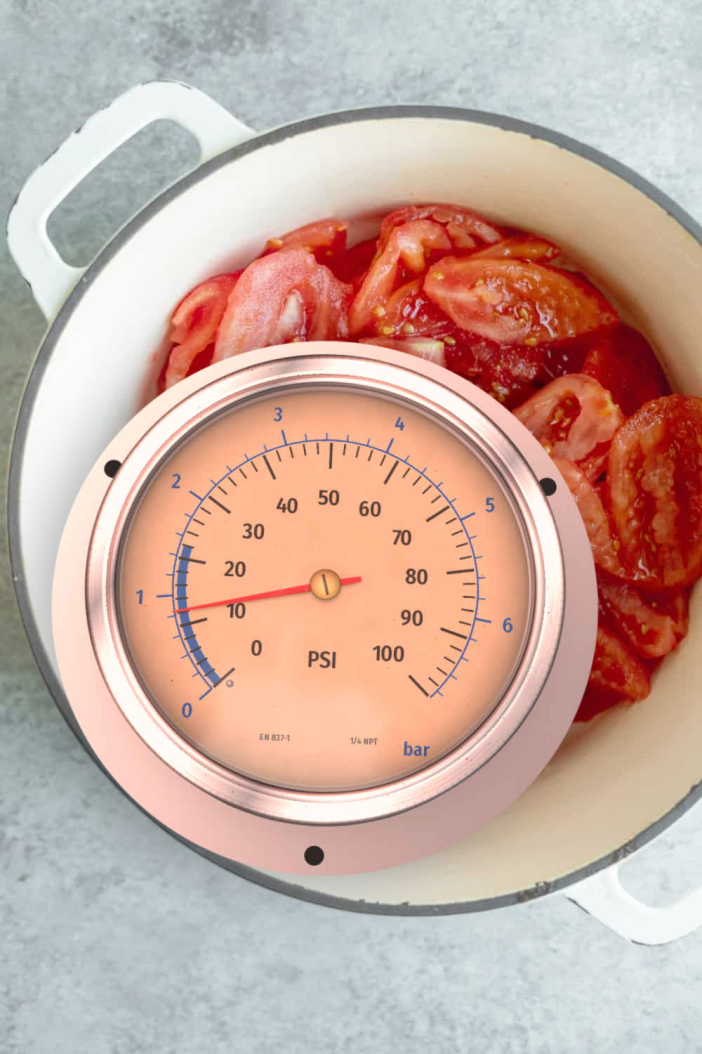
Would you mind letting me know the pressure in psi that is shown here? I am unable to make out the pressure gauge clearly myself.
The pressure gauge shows 12 psi
